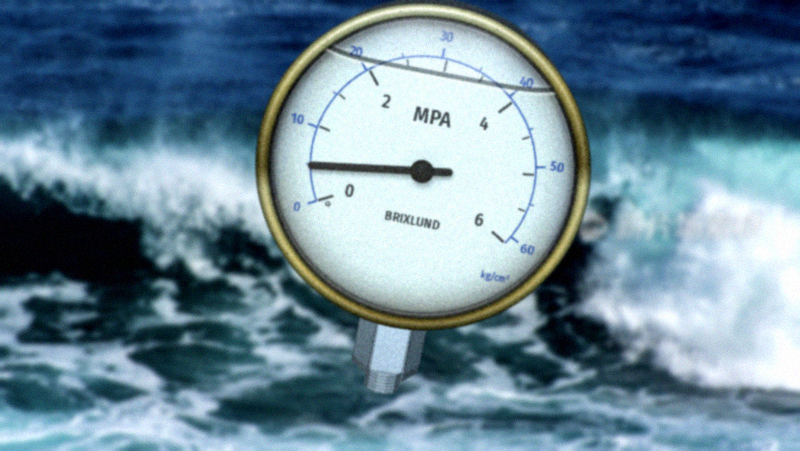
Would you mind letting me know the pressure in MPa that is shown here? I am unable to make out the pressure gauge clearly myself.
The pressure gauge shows 0.5 MPa
